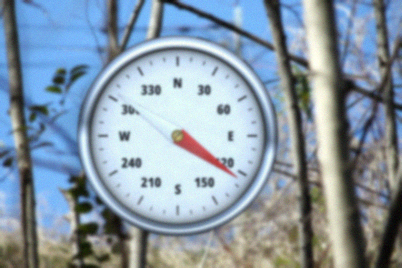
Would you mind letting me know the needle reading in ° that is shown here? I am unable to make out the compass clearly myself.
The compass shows 125 °
